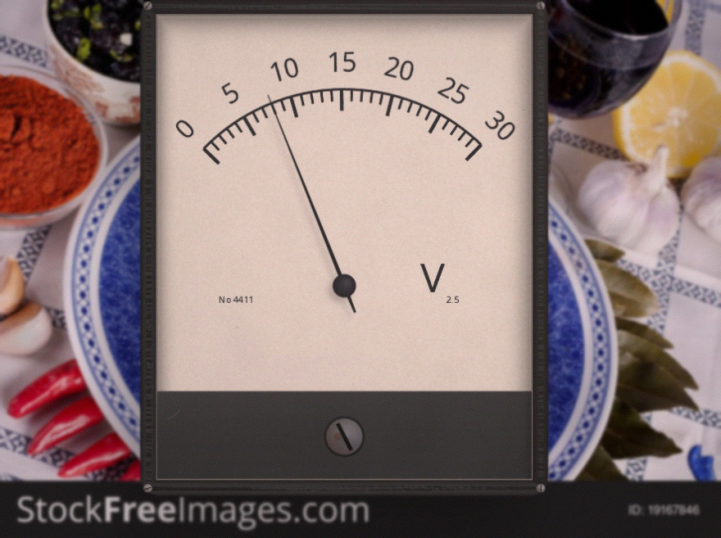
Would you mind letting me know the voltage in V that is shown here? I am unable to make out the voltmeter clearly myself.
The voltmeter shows 8 V
